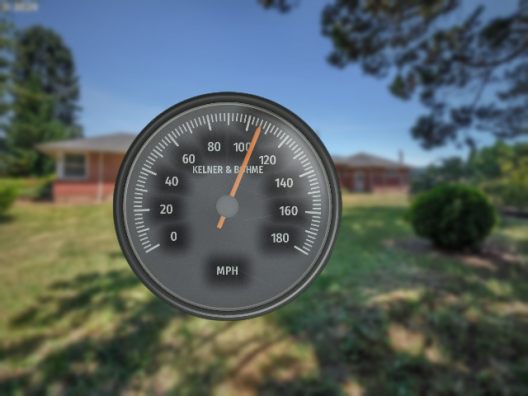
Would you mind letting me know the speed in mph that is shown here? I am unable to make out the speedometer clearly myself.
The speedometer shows 106 mph
